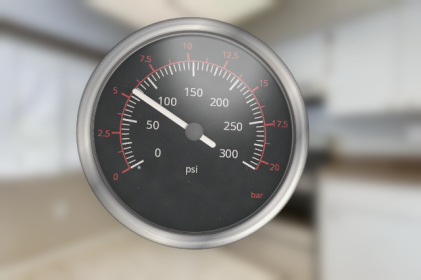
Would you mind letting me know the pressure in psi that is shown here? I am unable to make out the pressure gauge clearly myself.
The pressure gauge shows 80 psi
